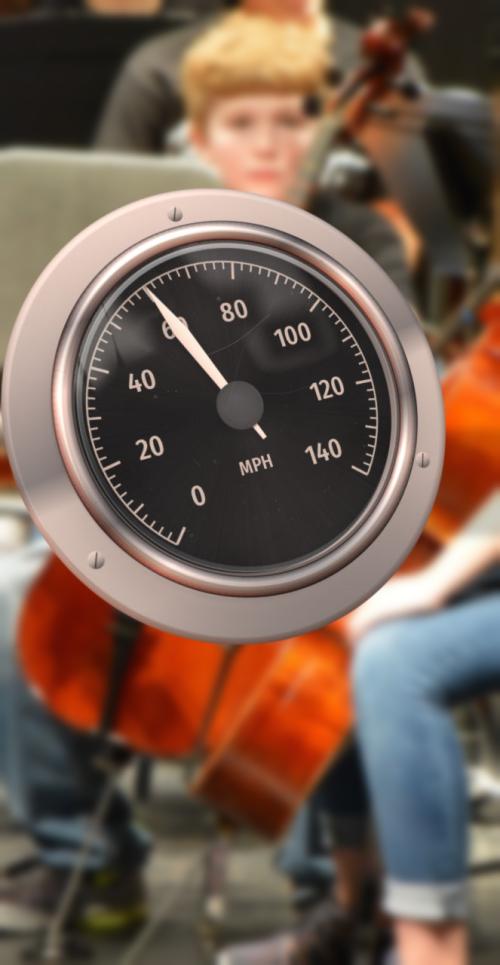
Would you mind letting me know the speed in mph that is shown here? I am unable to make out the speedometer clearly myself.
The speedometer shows 60 mph
